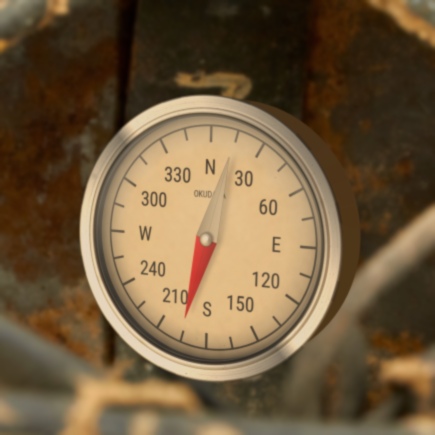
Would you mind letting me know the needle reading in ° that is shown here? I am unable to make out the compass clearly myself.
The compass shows 195 °
